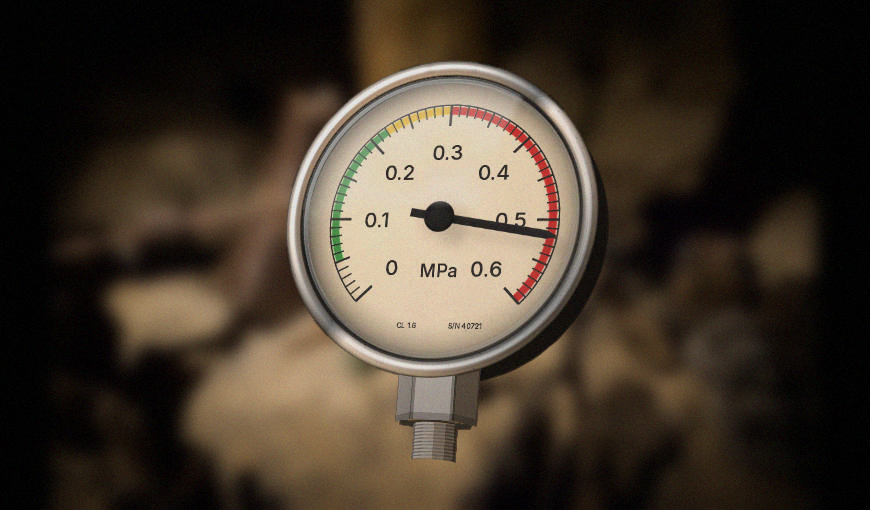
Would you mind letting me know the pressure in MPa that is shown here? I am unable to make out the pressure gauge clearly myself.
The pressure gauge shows 0.52 MPa
